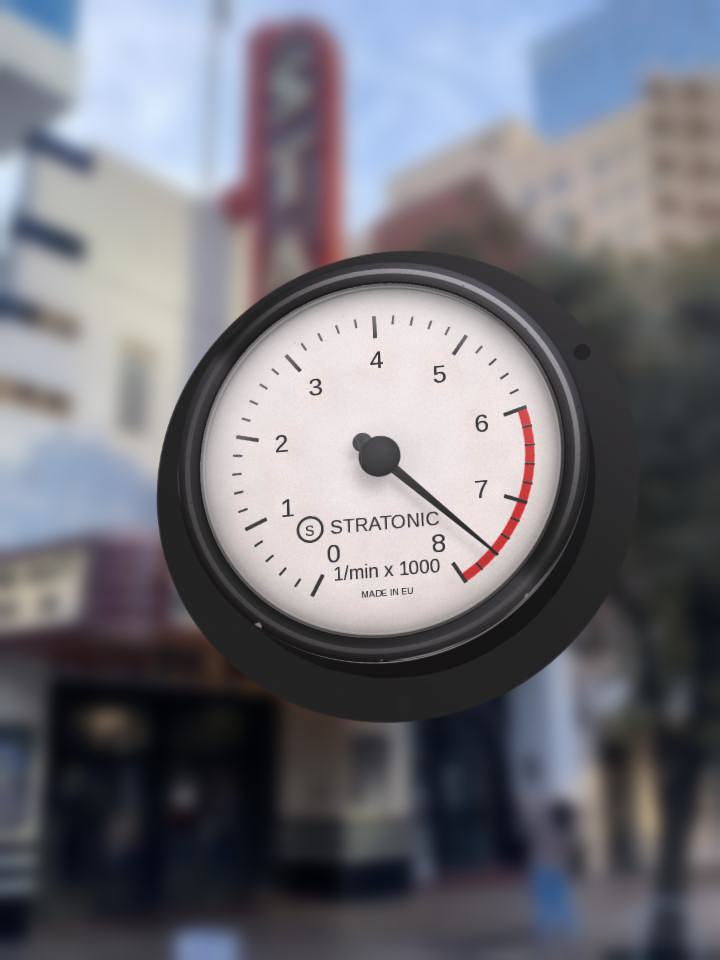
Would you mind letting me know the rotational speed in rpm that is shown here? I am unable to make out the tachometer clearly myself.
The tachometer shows 7600 rpm
